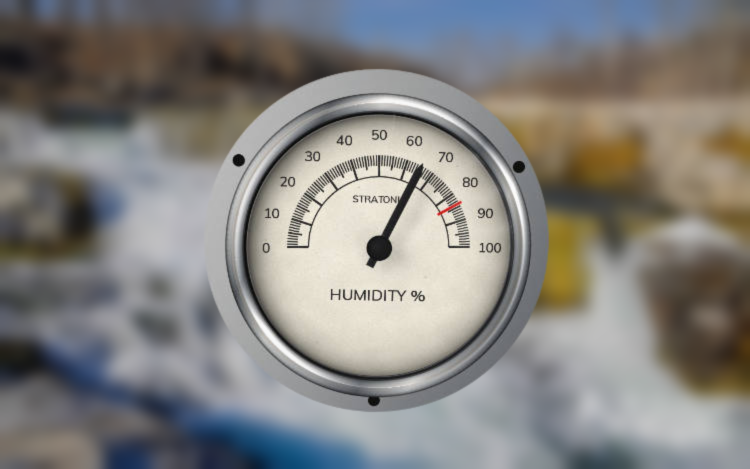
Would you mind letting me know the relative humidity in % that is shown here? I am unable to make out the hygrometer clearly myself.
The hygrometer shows 65 %
